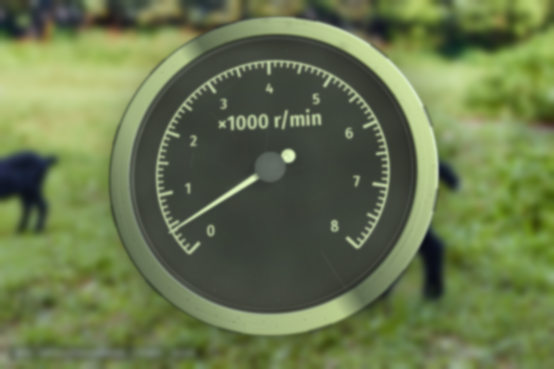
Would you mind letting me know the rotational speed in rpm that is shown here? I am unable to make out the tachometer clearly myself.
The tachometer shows 400 rpm
